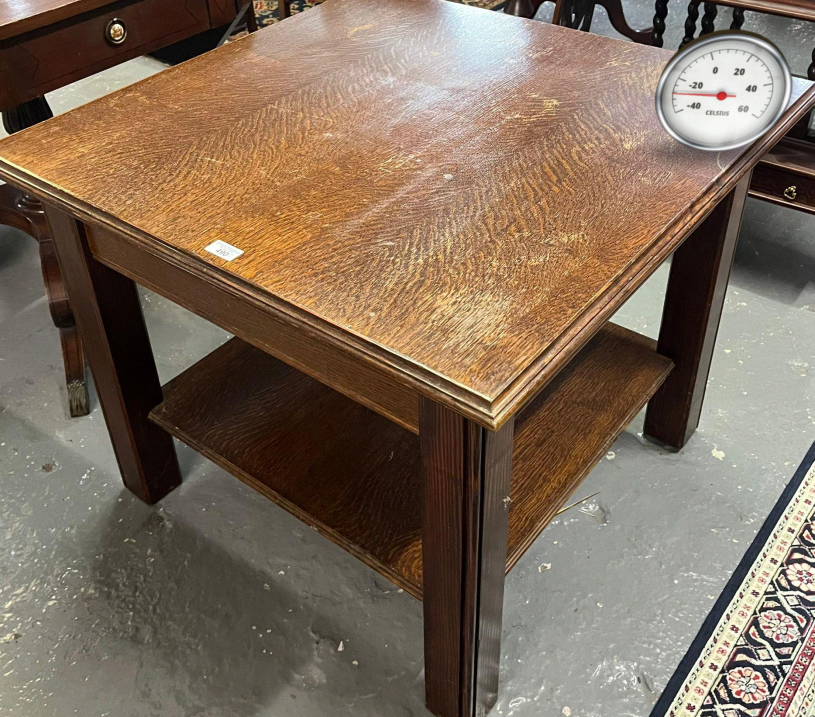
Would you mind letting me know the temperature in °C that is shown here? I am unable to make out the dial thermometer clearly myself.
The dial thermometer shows -28 °C
